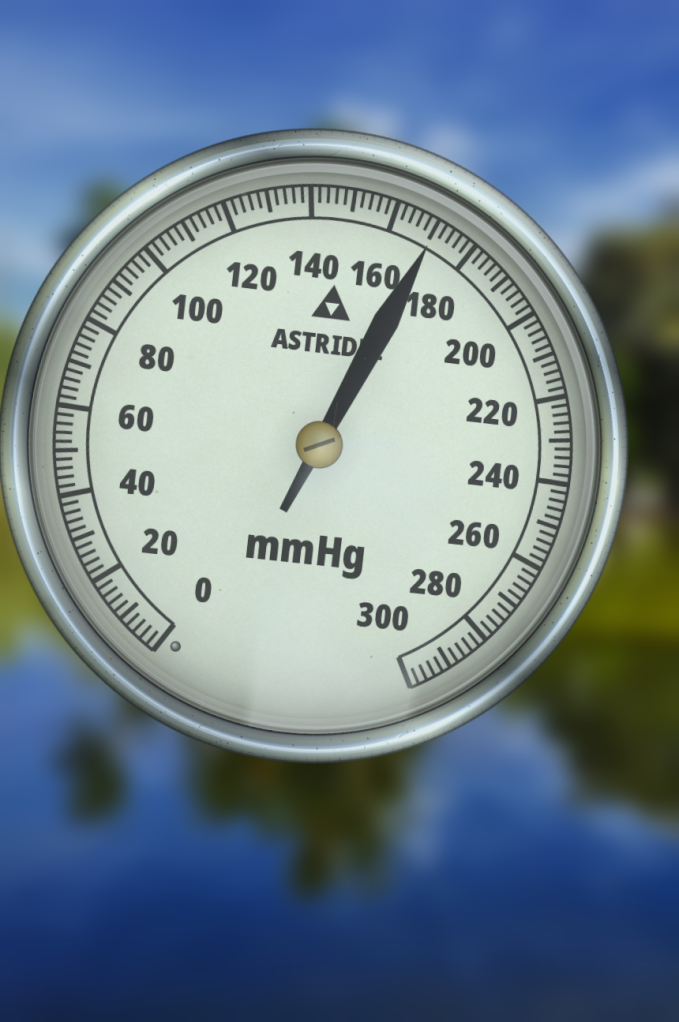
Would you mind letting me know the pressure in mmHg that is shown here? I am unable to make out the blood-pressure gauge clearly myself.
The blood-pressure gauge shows 170 mmHg
